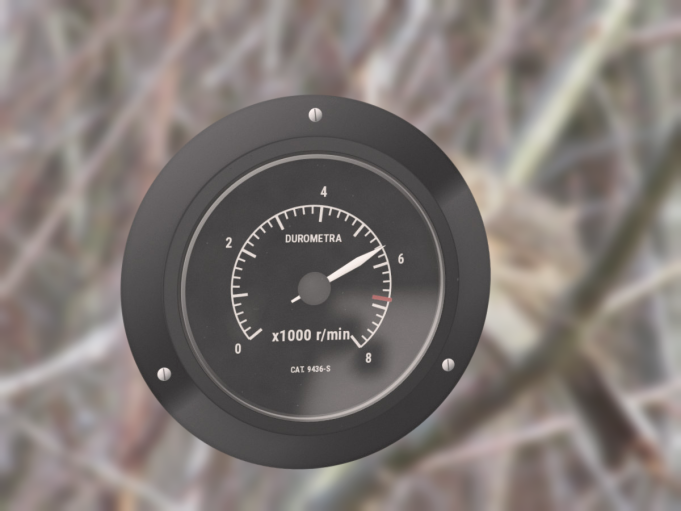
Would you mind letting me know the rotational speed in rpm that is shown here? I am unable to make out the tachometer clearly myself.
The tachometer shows 5600 rpm
